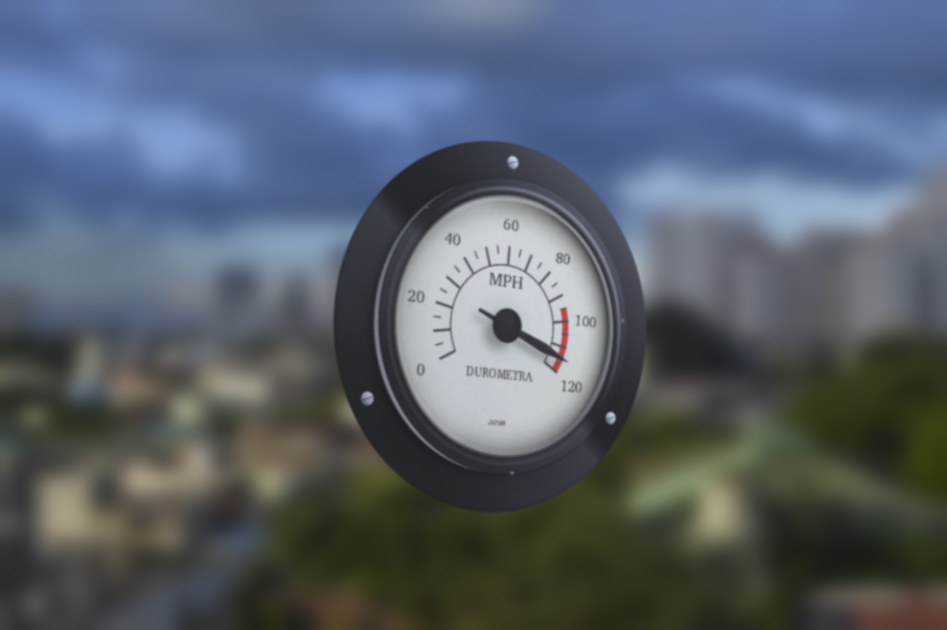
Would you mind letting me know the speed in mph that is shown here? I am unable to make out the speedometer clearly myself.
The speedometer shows 115 mph
